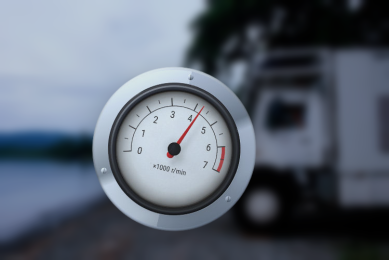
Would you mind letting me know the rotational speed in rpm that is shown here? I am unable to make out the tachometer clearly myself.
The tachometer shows 4250 rpm
